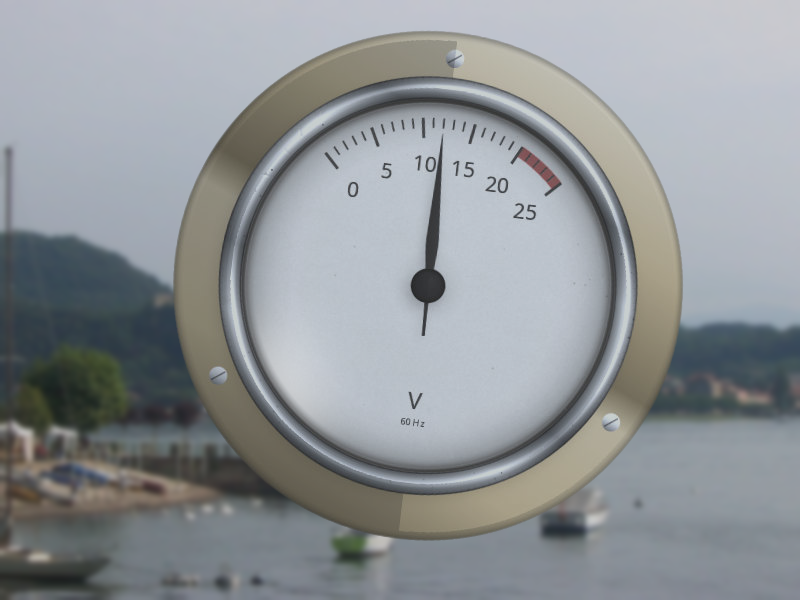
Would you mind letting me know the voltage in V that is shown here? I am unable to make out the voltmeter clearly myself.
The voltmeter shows 12 V
